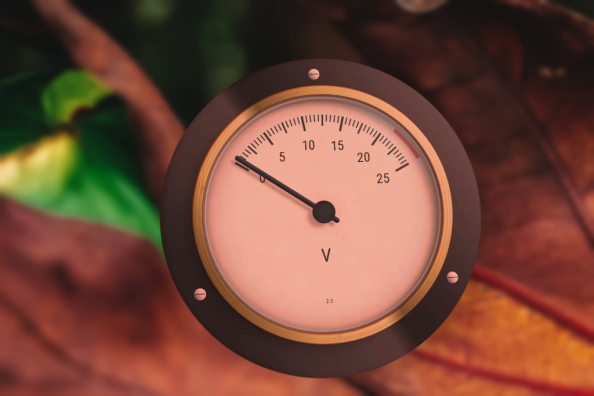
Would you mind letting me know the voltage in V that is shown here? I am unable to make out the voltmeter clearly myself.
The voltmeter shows 0.5 V
